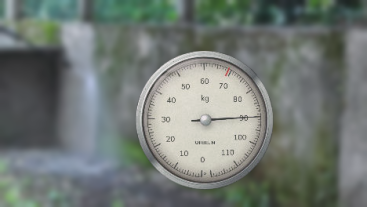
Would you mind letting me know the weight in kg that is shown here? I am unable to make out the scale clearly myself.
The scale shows 90 kg
